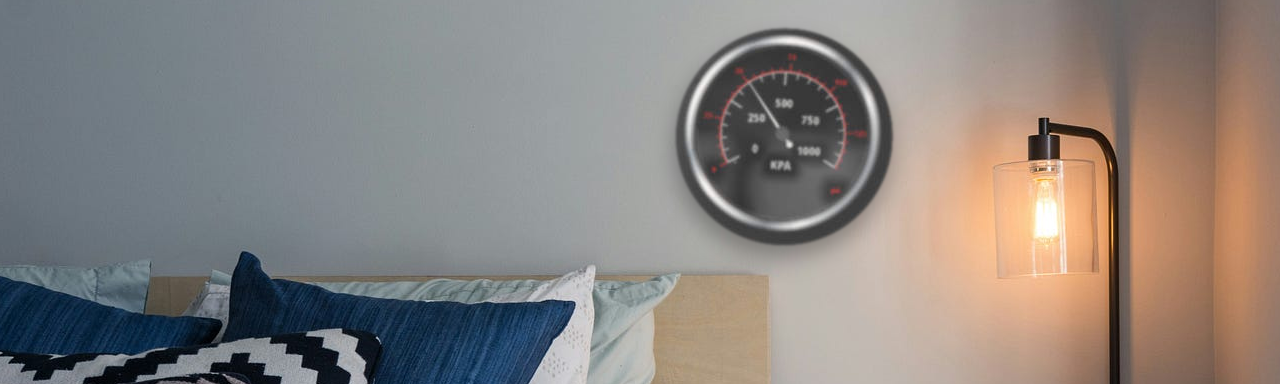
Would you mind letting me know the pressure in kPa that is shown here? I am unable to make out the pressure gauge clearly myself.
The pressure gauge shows 350 kPa
